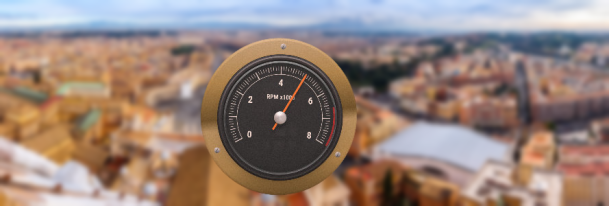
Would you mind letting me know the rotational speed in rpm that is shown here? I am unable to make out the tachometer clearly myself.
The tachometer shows 5000 rpm
